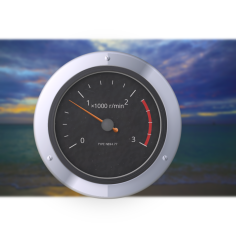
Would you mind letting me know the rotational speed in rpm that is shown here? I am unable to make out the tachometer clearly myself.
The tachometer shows 800 rpm
